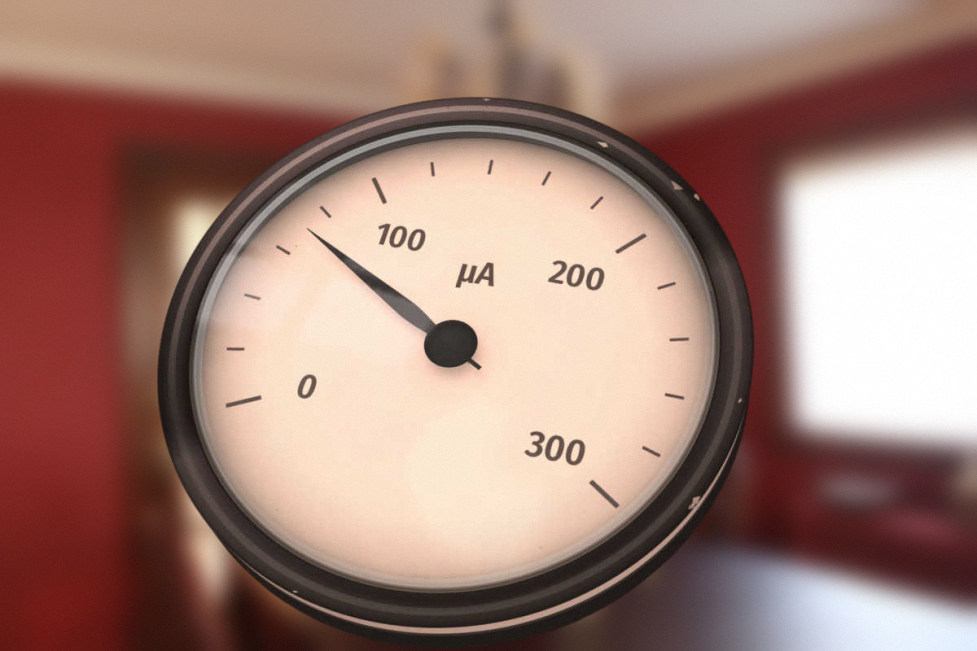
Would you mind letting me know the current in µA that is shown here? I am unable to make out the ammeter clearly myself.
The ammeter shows 70 µA
